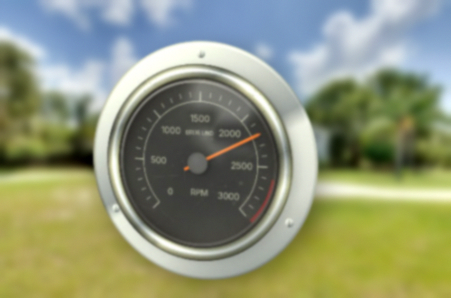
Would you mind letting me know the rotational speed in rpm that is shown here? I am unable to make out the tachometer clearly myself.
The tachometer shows 2200 rpm
